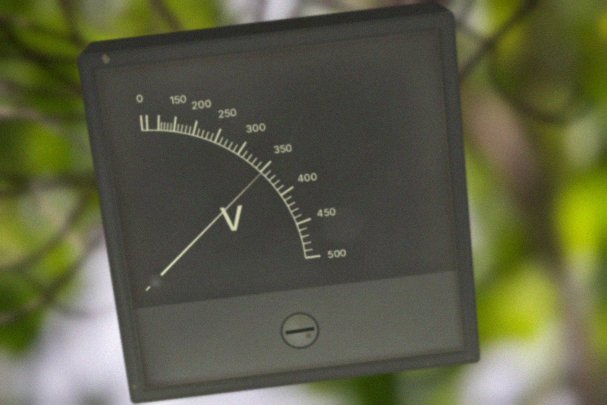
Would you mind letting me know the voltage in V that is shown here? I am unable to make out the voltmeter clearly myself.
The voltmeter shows 350 V
